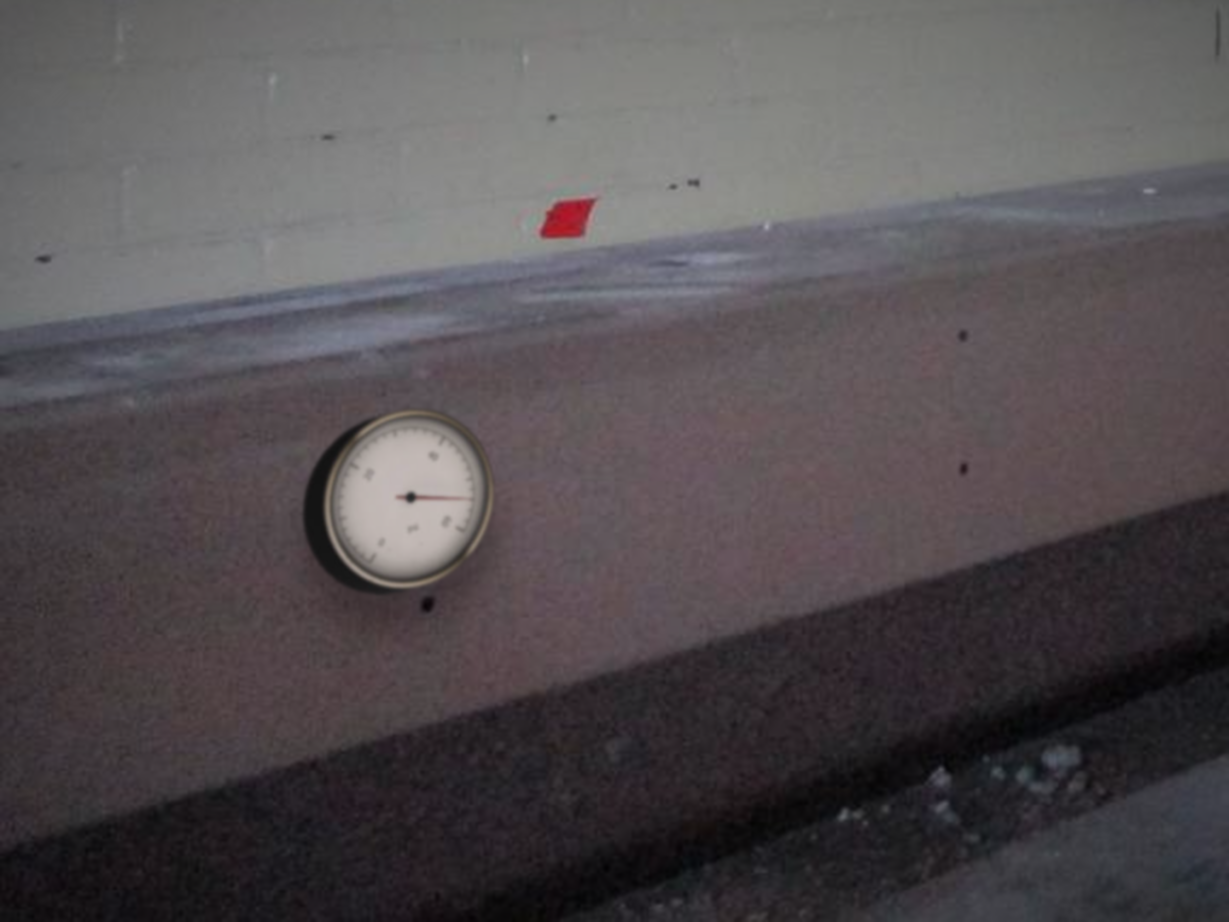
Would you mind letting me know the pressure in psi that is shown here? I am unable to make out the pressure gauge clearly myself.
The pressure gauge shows 54 psi
